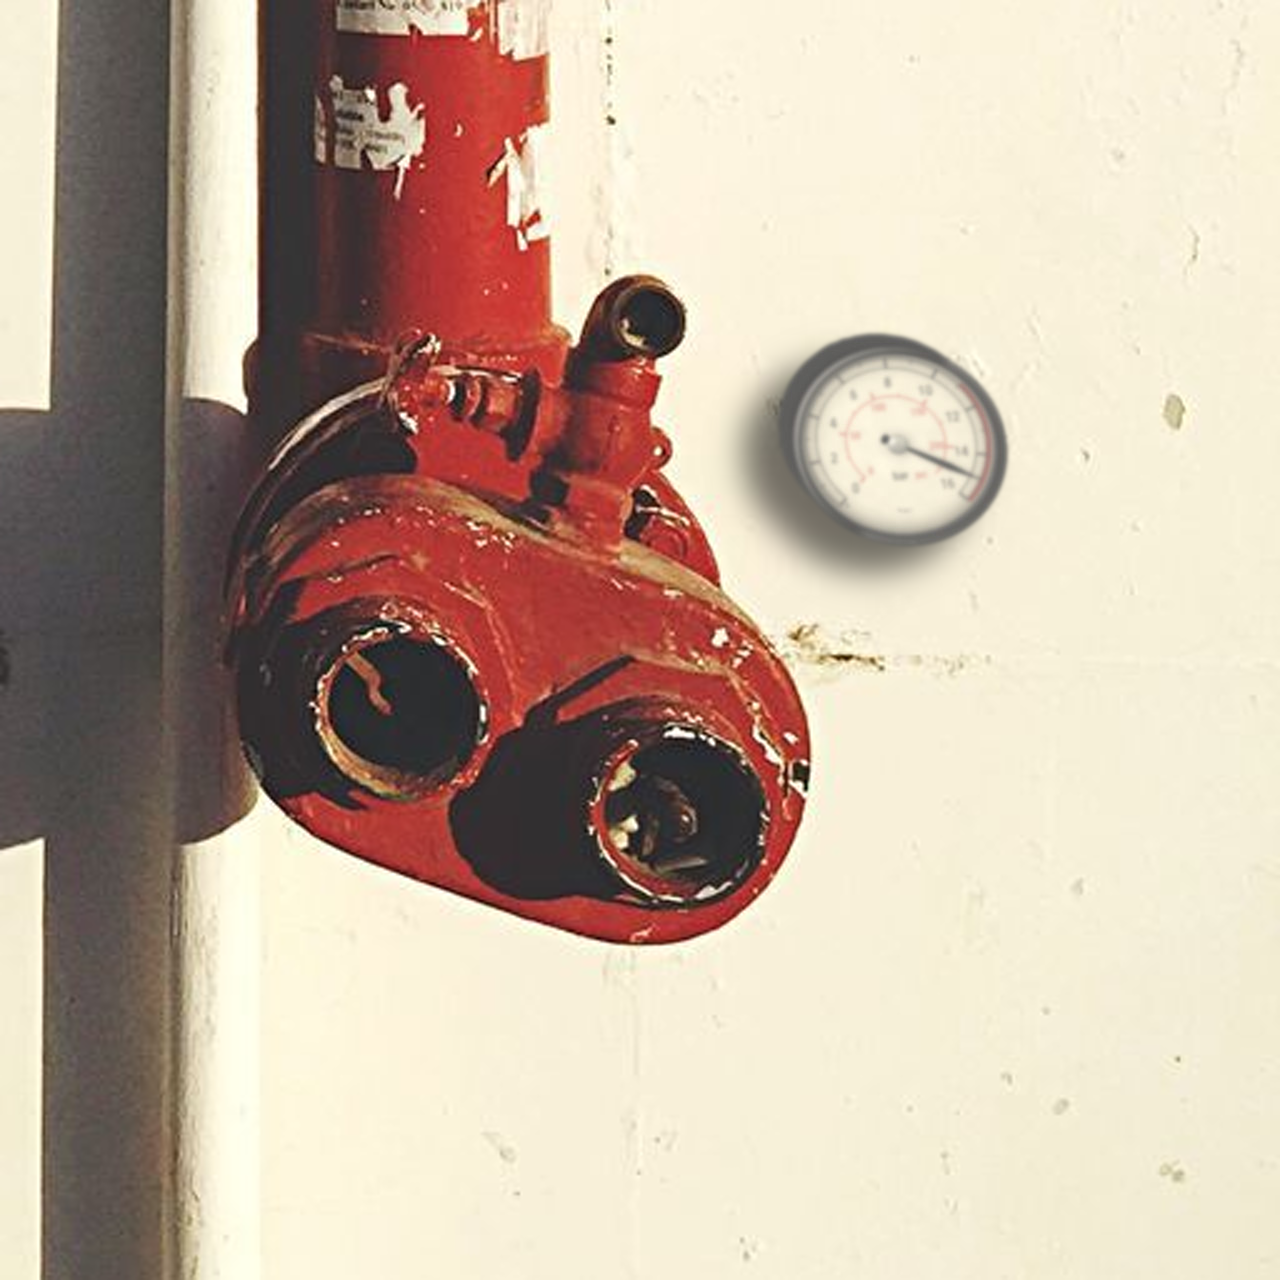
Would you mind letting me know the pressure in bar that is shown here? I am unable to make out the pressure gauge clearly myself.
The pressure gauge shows 15 bar
